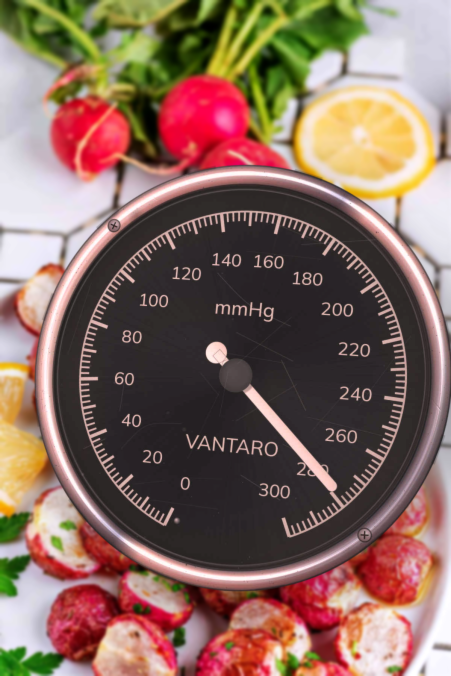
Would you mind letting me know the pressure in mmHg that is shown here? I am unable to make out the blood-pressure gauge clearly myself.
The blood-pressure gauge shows 278 mmHg
